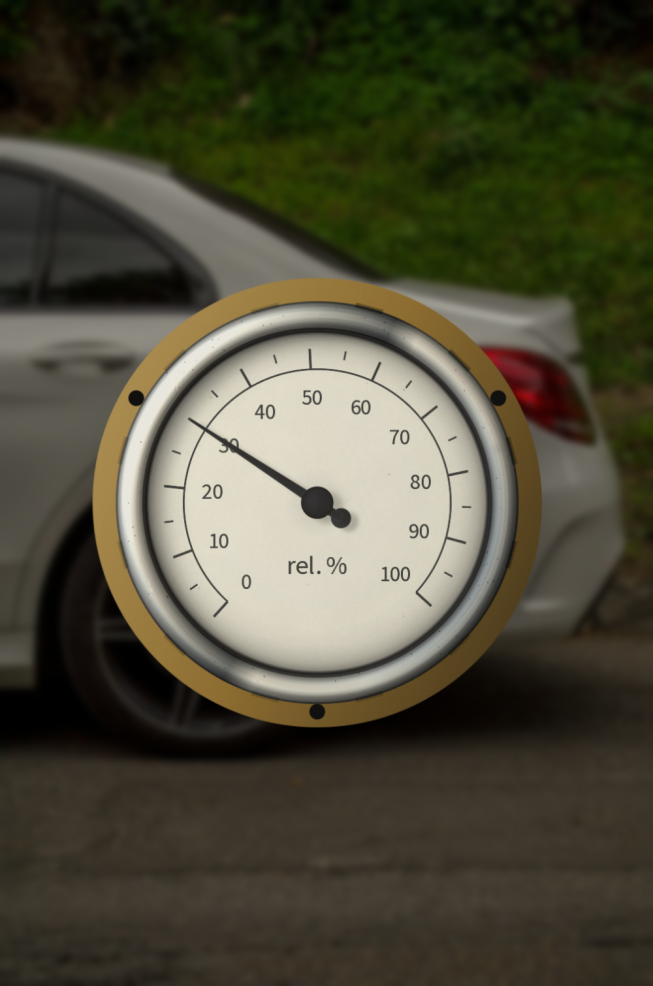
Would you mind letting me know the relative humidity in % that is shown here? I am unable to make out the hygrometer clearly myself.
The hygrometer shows 30 %
